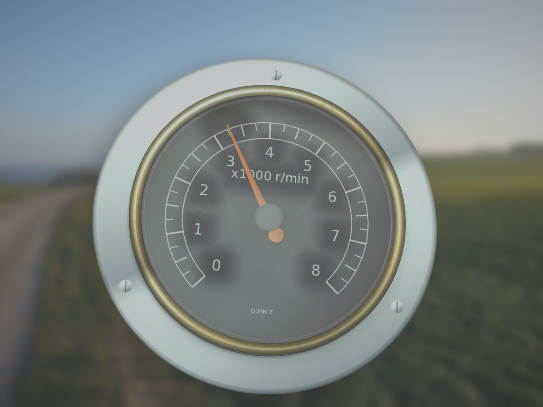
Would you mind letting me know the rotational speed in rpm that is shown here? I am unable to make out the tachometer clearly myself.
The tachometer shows 3250 rpm
